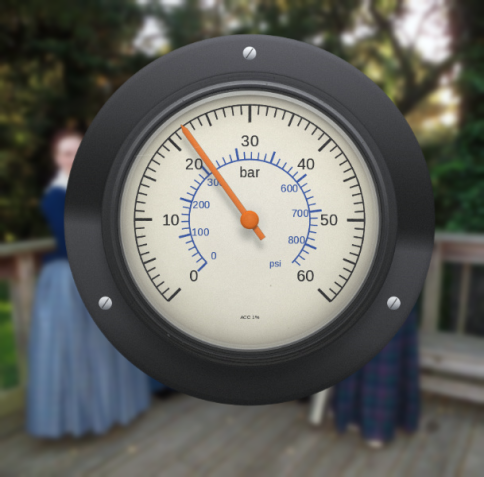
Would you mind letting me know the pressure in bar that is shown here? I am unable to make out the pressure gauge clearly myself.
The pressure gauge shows 22 bar
